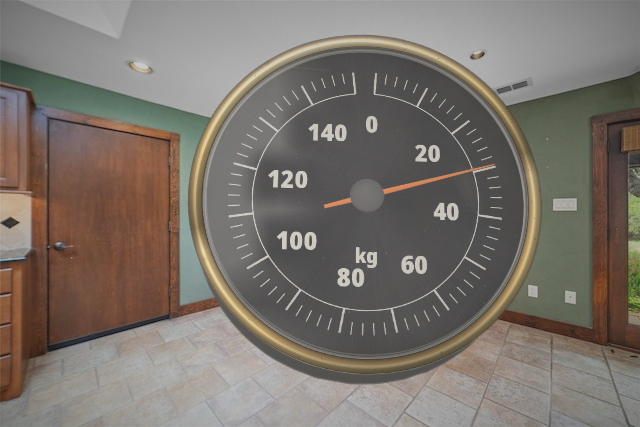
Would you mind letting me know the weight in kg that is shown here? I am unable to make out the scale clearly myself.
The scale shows 30 kg
